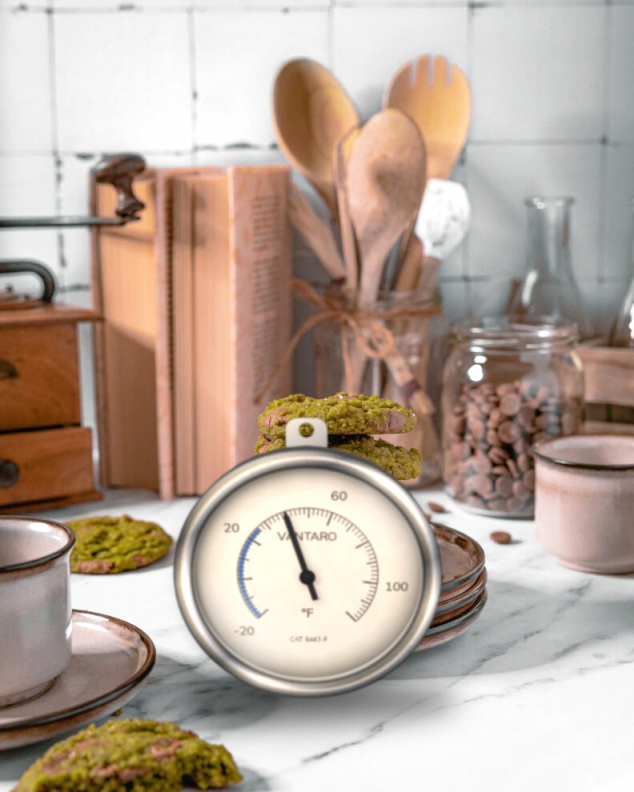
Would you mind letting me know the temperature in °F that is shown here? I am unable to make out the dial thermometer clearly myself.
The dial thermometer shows 40 °F
